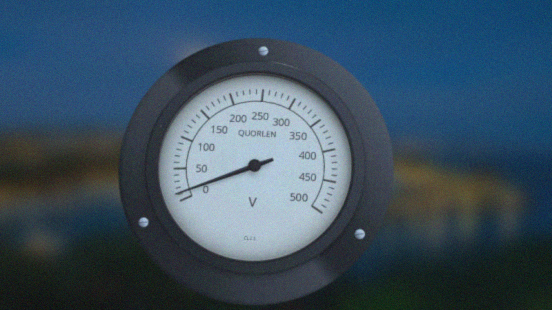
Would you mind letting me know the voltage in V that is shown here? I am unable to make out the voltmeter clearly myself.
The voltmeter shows 10 V
